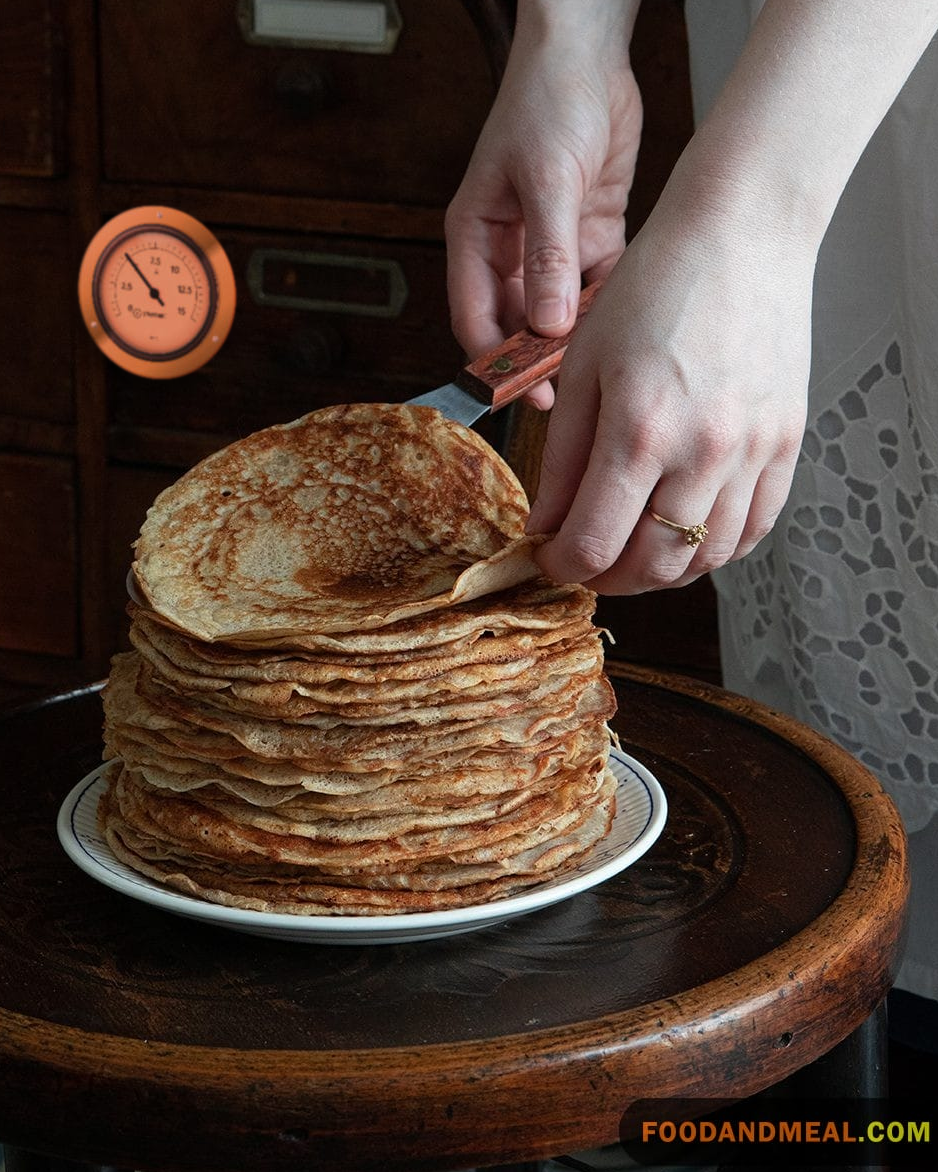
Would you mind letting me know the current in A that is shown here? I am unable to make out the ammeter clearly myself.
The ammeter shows 5 A
